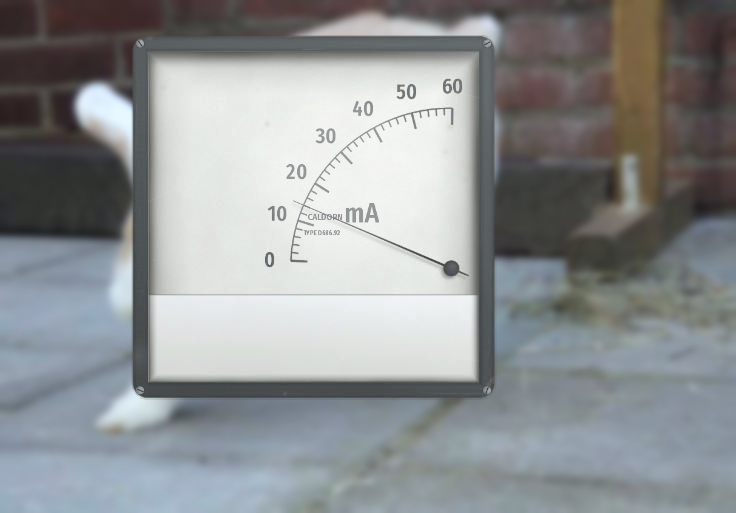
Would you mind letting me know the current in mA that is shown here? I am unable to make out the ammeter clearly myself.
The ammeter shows 14 mA
